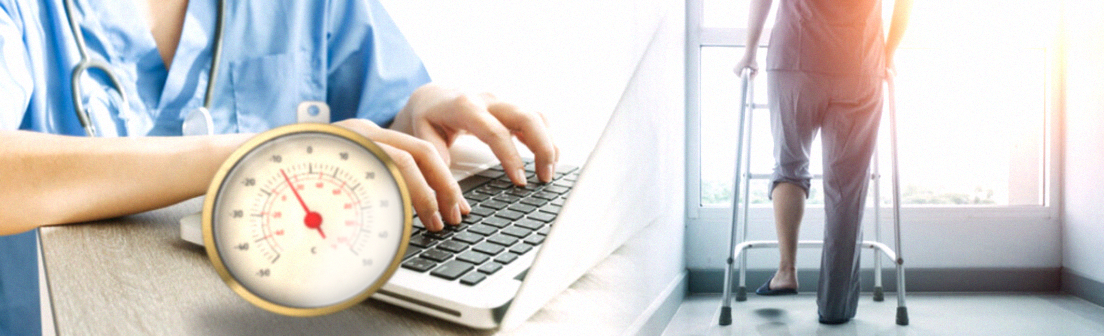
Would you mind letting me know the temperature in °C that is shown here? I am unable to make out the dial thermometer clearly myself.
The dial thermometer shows -10 °C
